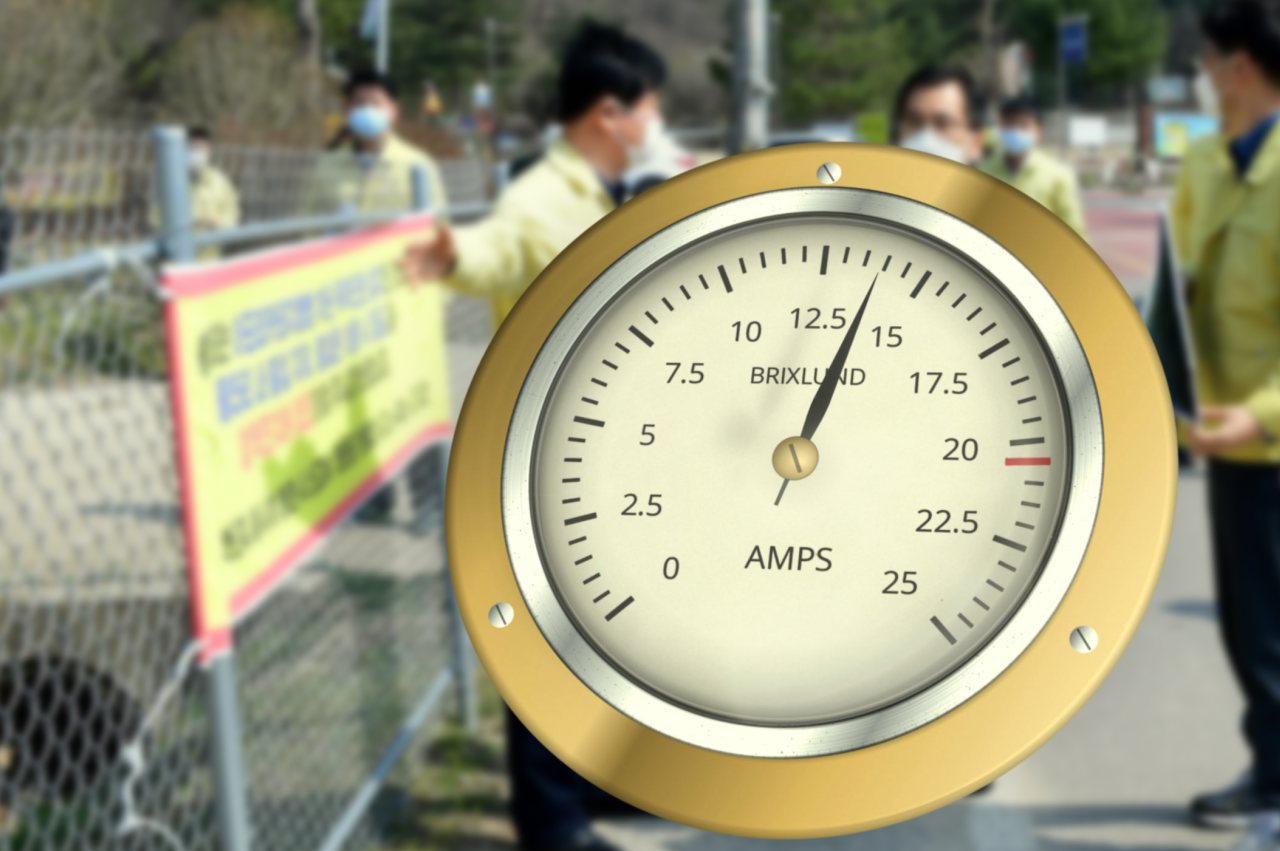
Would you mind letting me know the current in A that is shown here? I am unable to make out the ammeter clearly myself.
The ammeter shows 14 A
